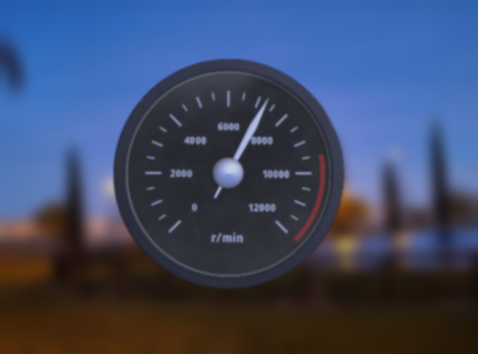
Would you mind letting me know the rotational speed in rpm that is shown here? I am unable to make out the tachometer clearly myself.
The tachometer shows 7250 rpm
